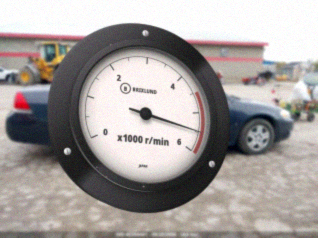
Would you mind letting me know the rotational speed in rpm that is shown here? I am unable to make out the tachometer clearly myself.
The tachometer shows 5500 rpm
